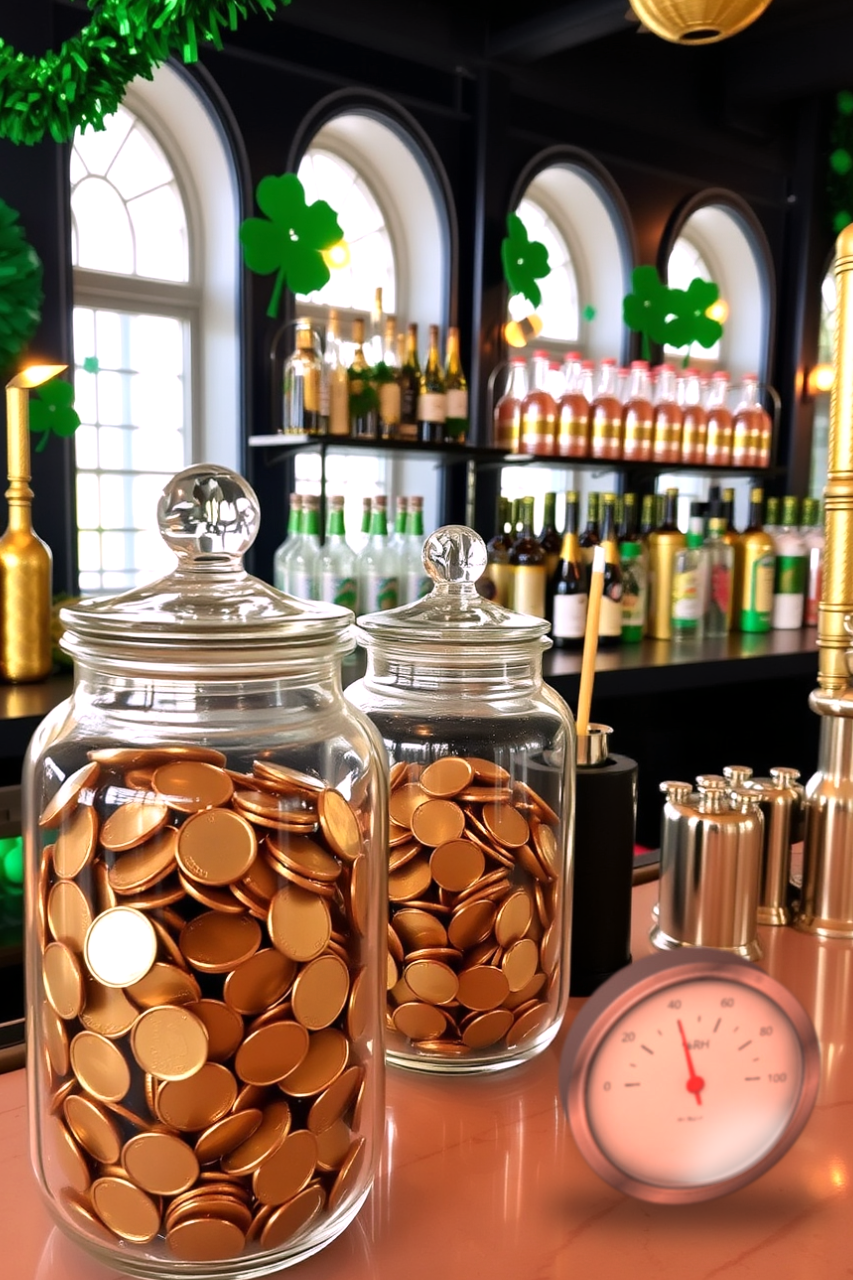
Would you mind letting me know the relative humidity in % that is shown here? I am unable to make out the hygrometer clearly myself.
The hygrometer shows 40 %
